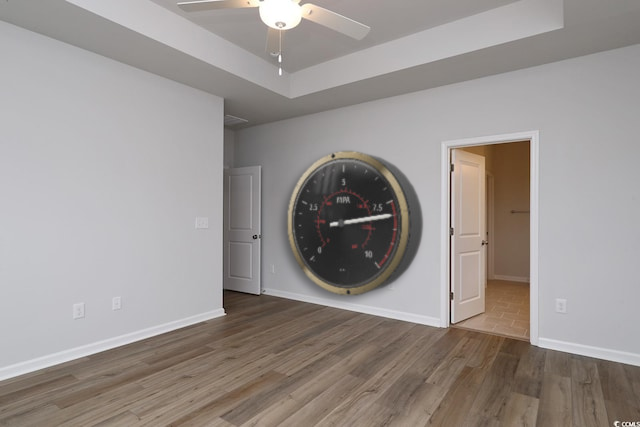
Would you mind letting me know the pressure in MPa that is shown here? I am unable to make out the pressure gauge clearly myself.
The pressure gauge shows 8 MPa
